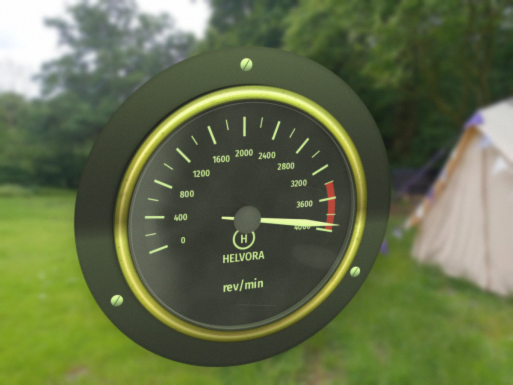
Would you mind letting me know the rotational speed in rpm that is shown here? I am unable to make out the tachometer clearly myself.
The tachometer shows 3900 rpm
